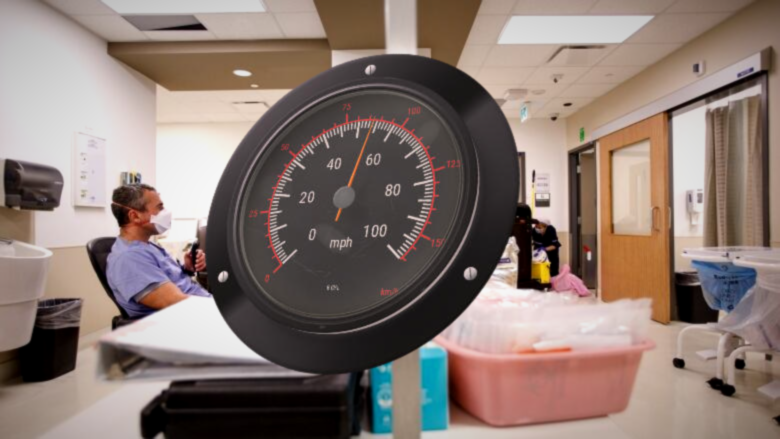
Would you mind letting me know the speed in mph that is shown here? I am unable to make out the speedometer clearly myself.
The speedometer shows 55 mph
